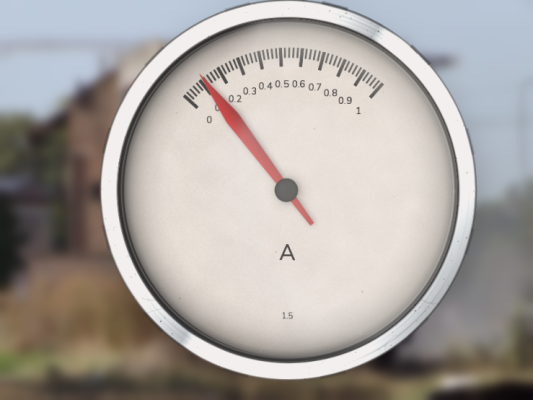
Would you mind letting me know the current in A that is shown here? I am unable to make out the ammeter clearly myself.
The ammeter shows 0.12 A
